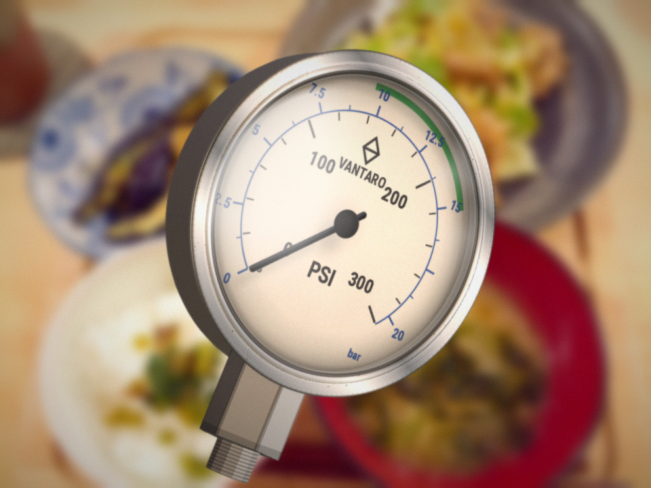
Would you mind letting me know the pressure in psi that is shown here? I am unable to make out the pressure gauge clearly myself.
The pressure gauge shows 0 psi
